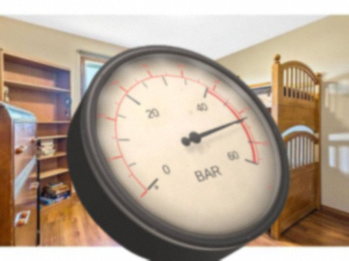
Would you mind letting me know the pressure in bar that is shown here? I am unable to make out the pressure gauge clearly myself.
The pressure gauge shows 50 bar
